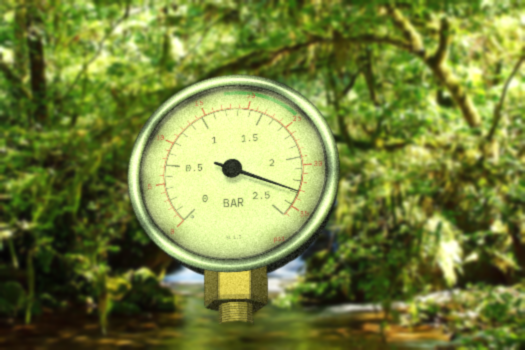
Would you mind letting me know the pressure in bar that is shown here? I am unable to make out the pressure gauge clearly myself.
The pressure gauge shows 2.3 bar
